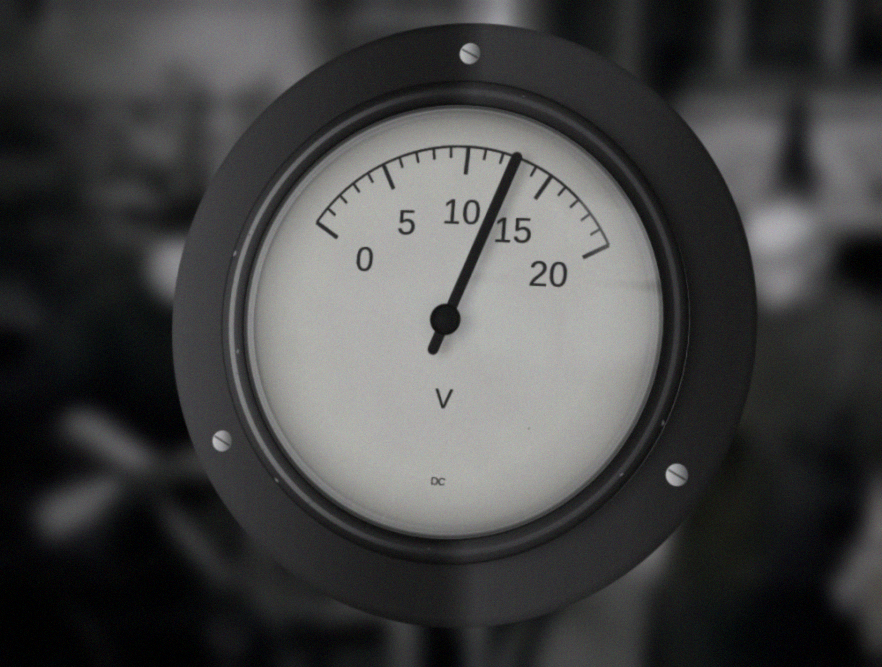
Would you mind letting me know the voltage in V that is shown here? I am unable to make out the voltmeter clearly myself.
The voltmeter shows 13 V
